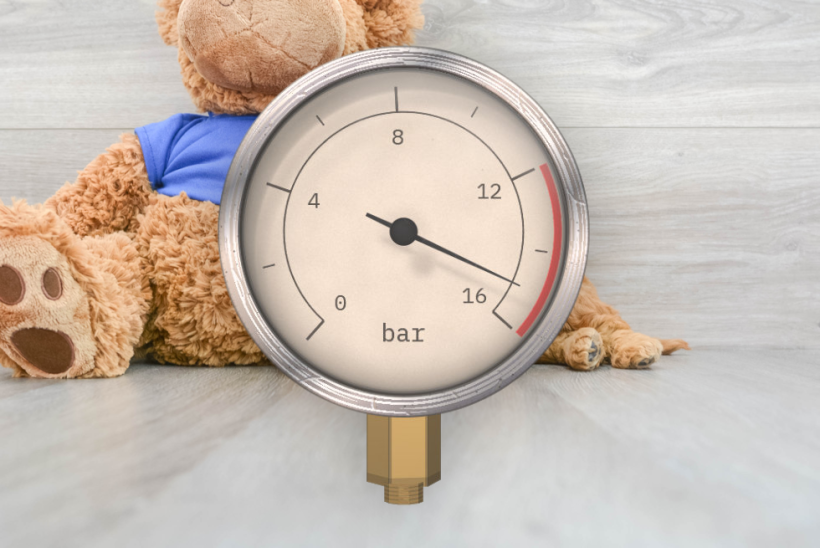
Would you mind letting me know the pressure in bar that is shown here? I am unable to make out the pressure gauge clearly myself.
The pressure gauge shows 15 bar
